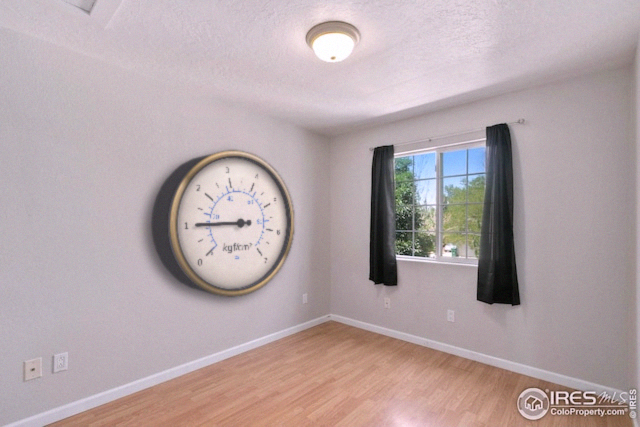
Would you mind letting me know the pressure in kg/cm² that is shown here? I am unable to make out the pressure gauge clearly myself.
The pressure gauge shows 1 kg/cm²
